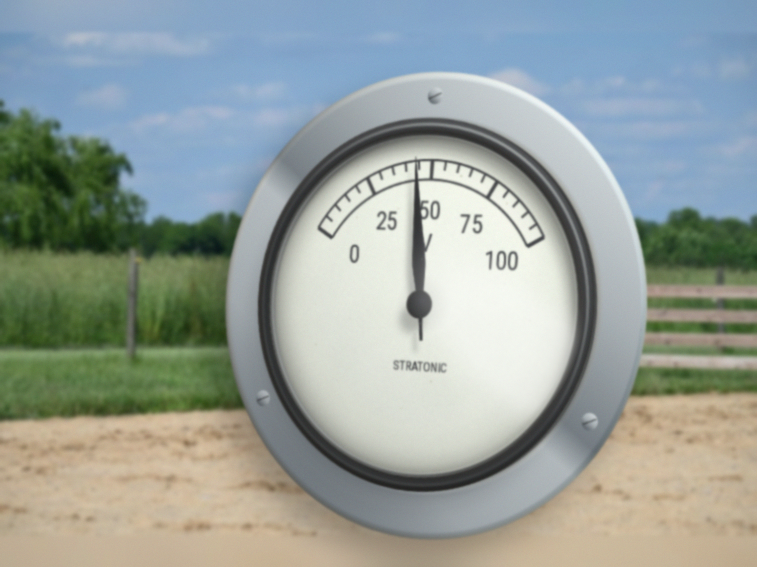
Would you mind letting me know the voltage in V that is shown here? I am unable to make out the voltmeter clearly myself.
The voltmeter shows 45 V
